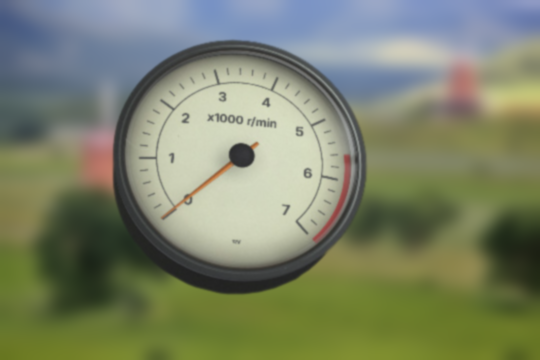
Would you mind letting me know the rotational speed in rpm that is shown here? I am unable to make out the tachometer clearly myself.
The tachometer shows 0 rpm
